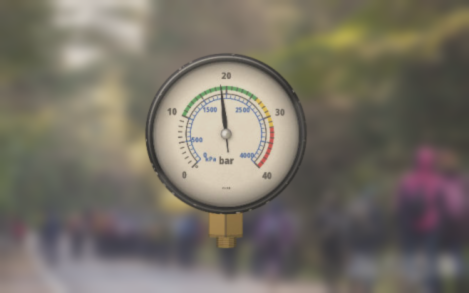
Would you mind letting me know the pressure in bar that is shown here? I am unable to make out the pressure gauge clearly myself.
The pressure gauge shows 19 bar
